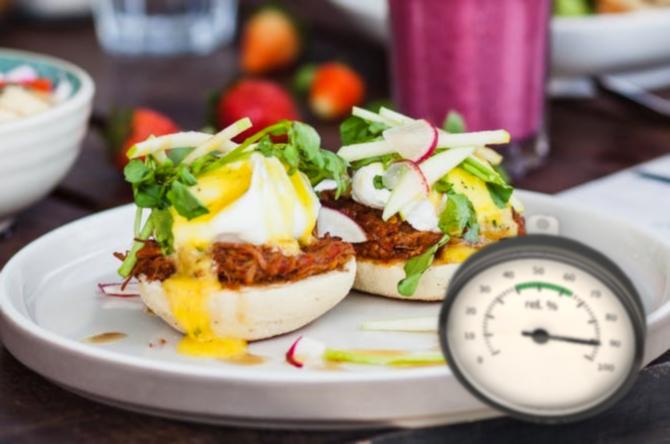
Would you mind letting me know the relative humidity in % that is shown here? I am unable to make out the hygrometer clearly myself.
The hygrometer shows 90 %
